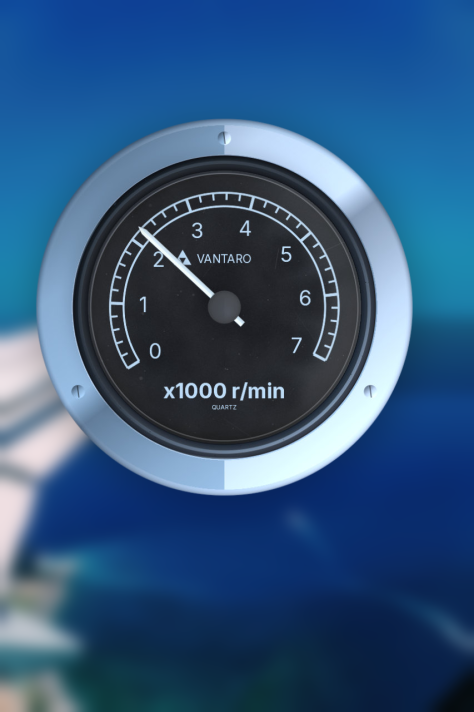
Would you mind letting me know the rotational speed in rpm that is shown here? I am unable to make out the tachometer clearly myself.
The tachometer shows 2200 rpm
